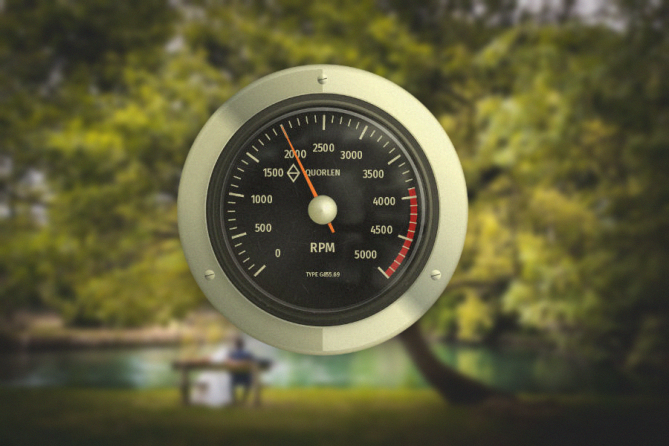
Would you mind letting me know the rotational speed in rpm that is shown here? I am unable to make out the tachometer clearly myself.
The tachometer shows 2000 rpm
